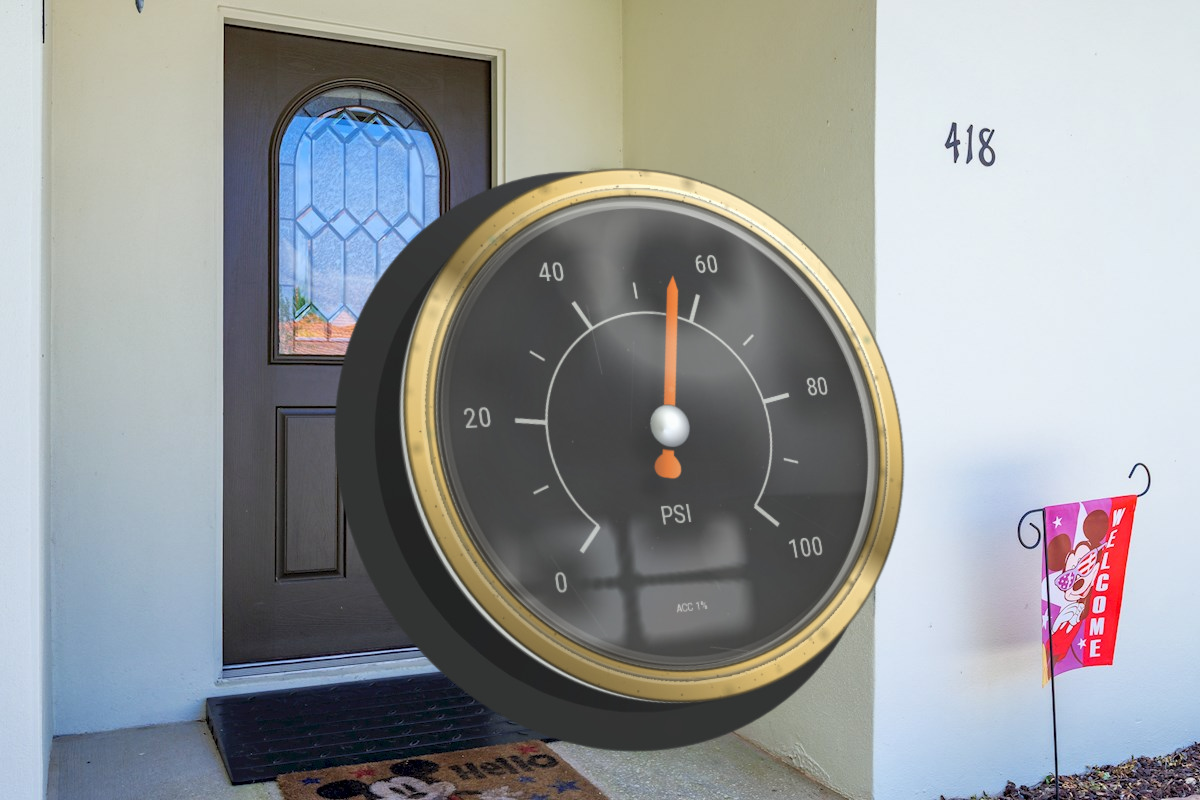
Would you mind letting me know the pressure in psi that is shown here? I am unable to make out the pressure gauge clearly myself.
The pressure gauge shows 55 psi
